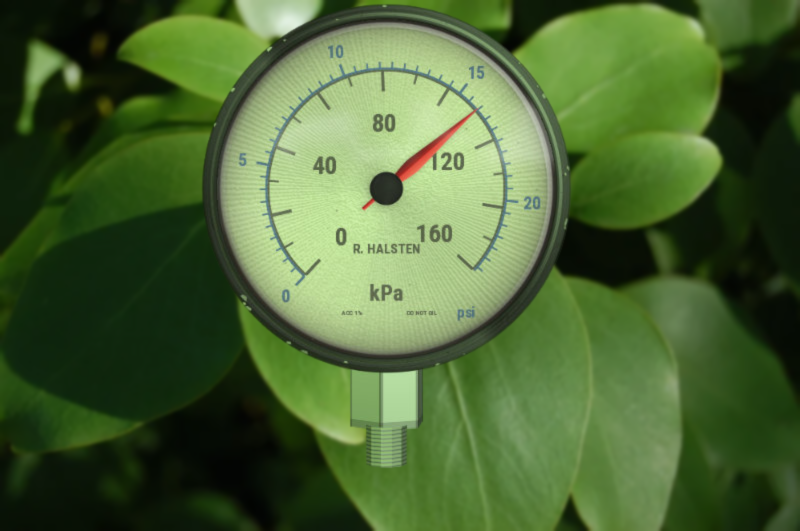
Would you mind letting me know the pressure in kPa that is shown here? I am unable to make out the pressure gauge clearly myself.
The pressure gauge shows 110 kPa
